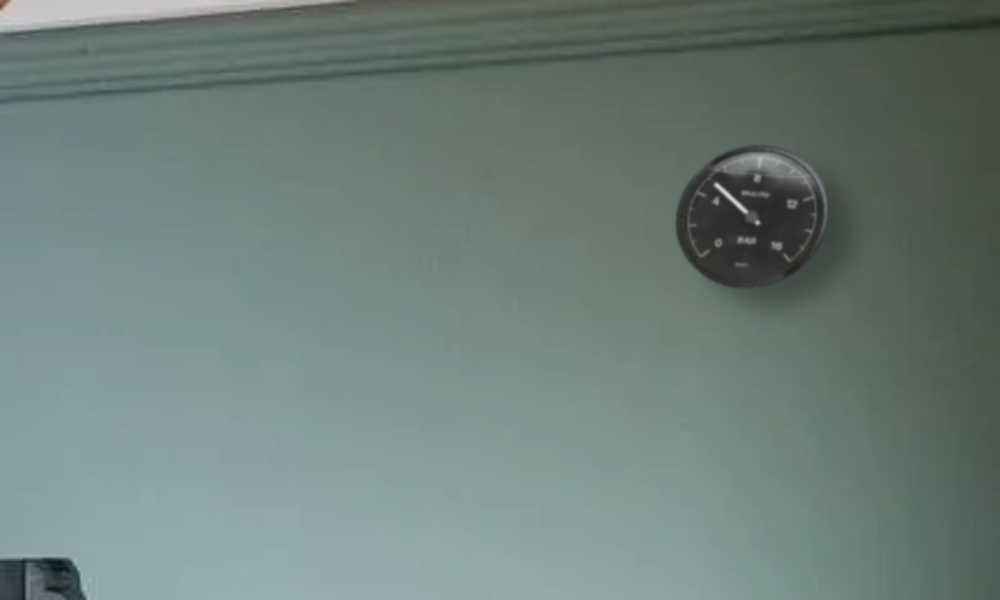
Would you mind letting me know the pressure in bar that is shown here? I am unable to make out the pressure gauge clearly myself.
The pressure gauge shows 5 bar
